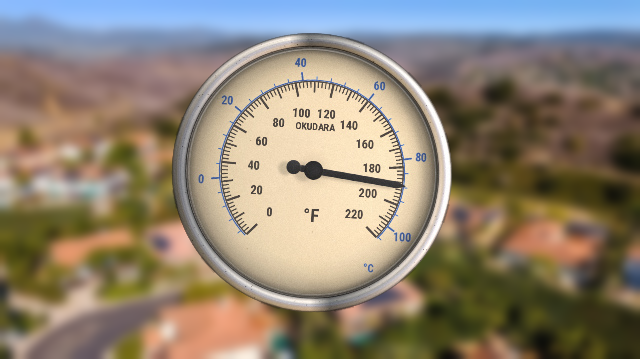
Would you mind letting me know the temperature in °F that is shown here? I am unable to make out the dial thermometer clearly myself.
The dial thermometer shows 190 °F
